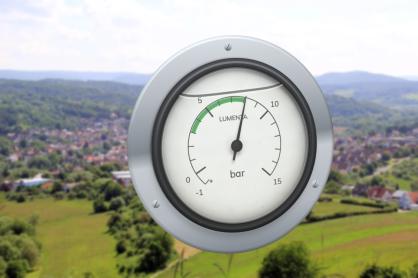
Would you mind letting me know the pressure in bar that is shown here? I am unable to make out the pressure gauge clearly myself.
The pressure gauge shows 8 bar
